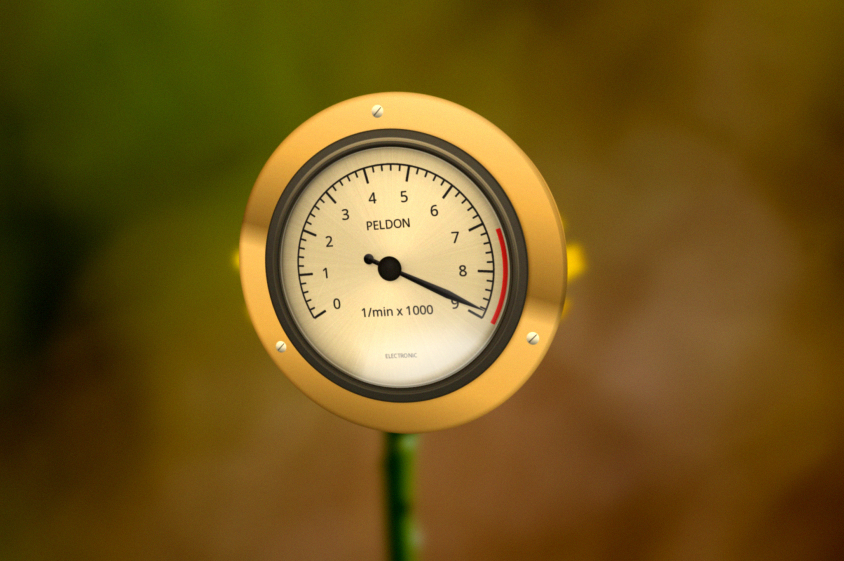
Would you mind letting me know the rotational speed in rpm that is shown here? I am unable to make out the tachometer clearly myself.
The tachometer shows 8800 rpm
